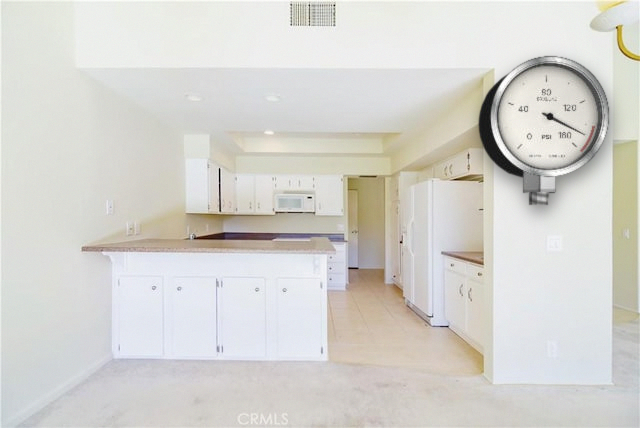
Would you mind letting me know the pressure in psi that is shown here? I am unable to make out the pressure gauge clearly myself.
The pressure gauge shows 150 psi
